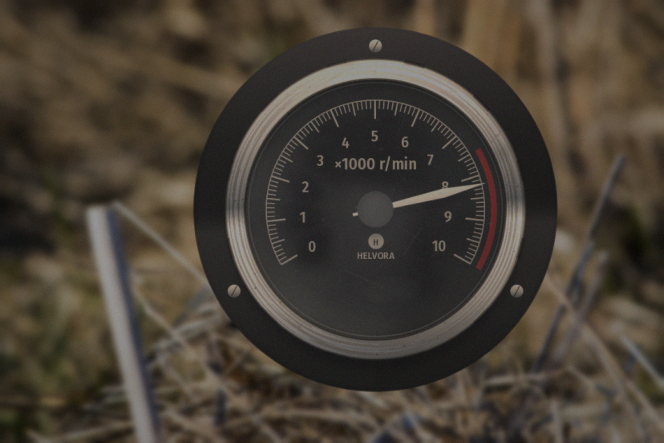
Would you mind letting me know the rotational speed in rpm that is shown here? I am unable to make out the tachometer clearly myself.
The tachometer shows 8200 rpm
